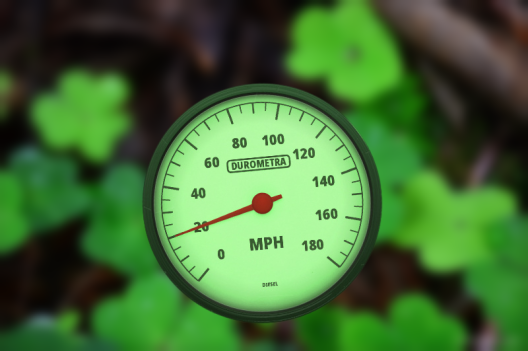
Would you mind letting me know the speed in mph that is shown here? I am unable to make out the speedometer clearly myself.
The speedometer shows 20 mph
